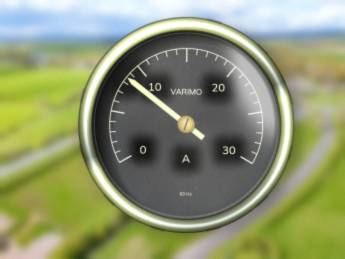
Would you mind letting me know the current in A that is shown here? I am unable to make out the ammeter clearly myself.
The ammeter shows 8.5 A
